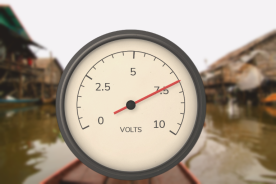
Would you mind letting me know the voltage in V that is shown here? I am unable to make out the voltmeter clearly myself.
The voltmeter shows 7.5 V
